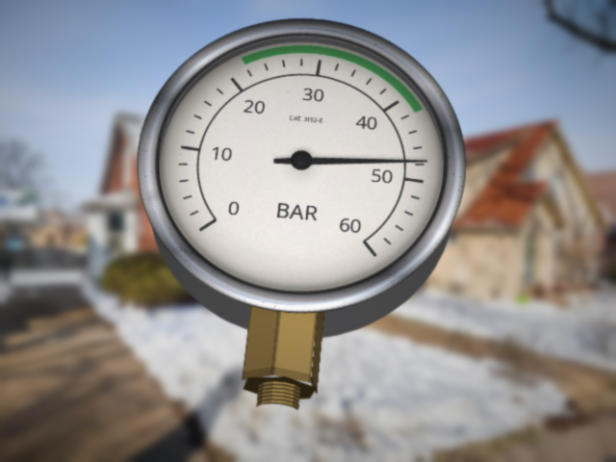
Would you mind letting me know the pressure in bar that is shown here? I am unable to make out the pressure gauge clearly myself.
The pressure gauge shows 48 bar
